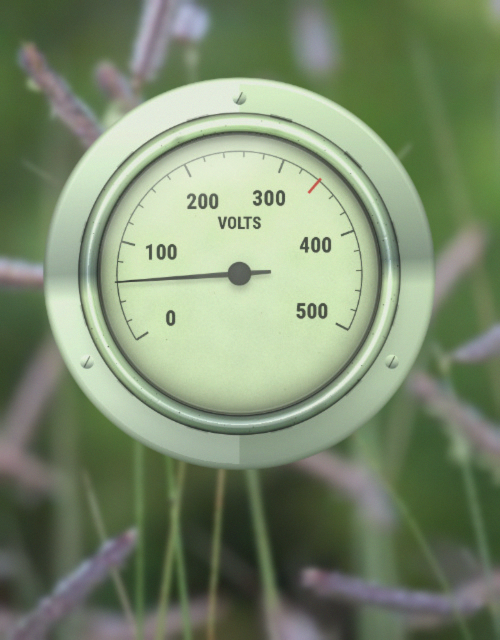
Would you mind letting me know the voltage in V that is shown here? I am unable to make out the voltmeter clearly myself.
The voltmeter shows 60 V
